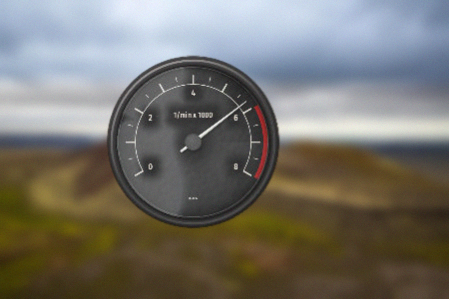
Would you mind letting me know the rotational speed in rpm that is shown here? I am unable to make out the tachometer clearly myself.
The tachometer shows 5750 rpm
